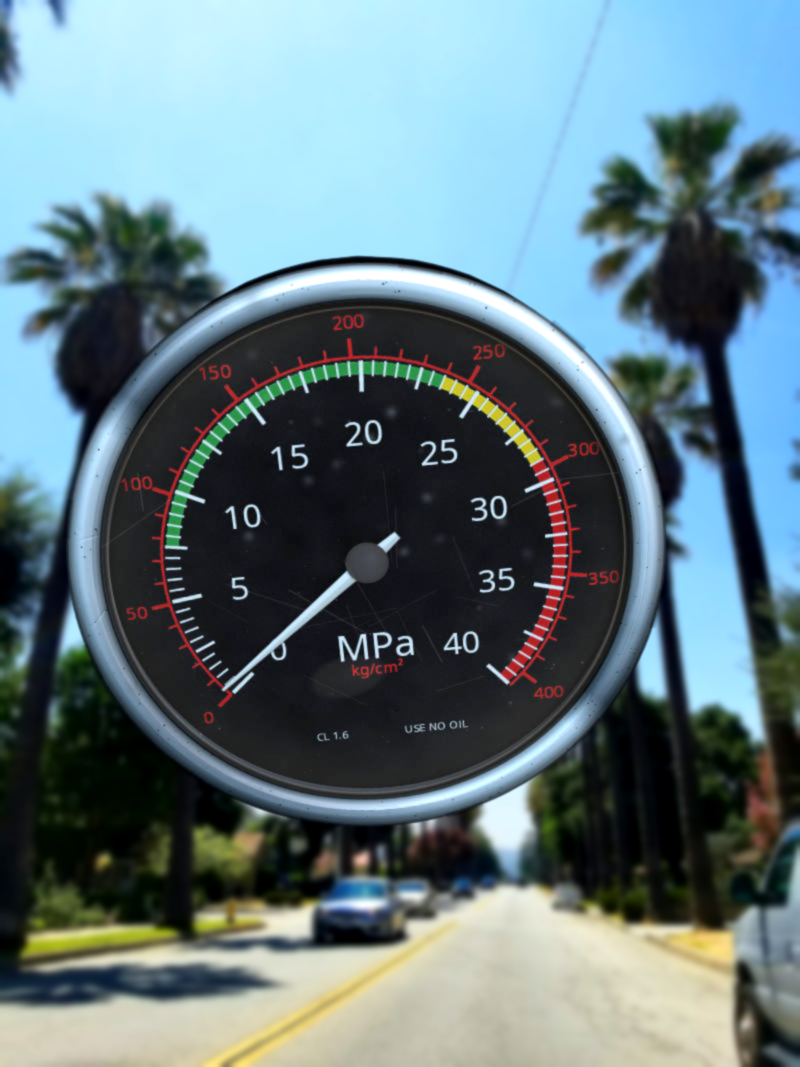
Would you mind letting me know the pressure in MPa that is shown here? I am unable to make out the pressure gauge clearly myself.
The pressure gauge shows 0.5 MPa
